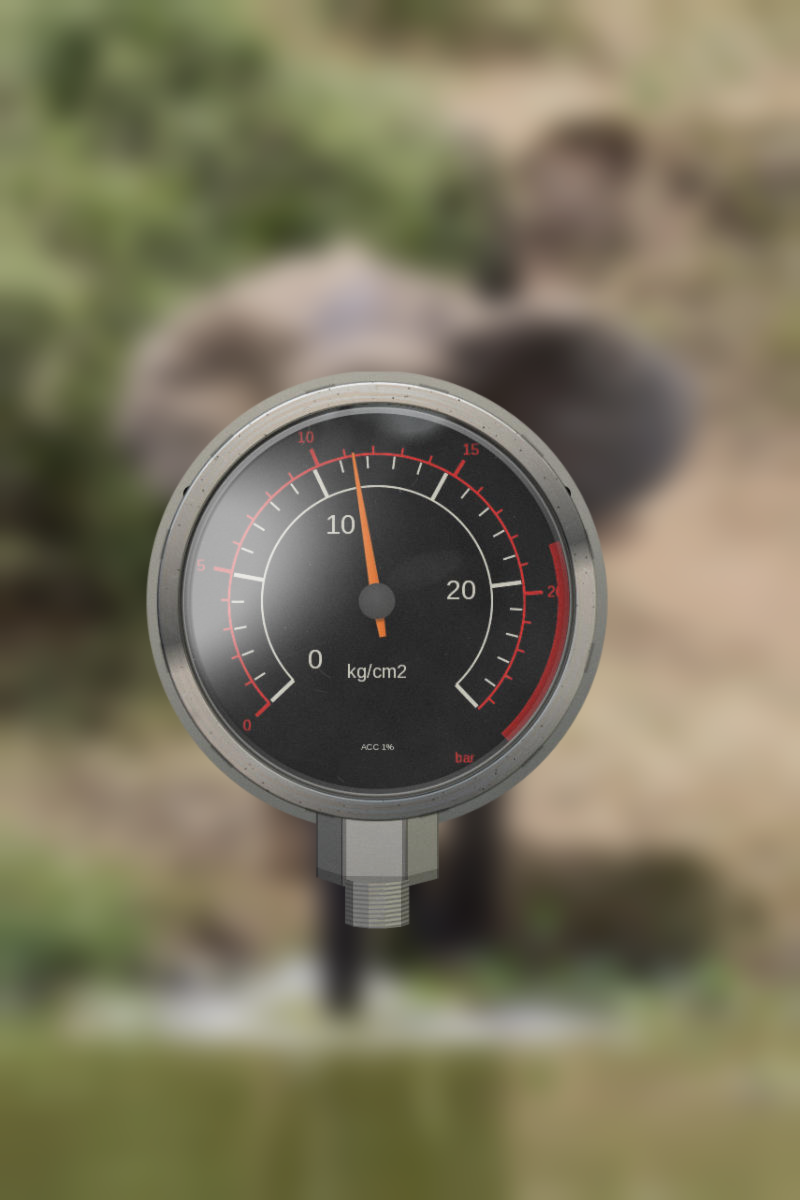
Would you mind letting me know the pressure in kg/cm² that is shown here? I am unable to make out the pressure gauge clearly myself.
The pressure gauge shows 11.5 kg/cm²
